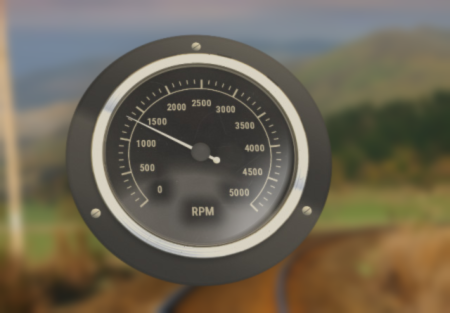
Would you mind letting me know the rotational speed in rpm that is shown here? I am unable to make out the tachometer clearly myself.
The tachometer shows 1300 rpm
